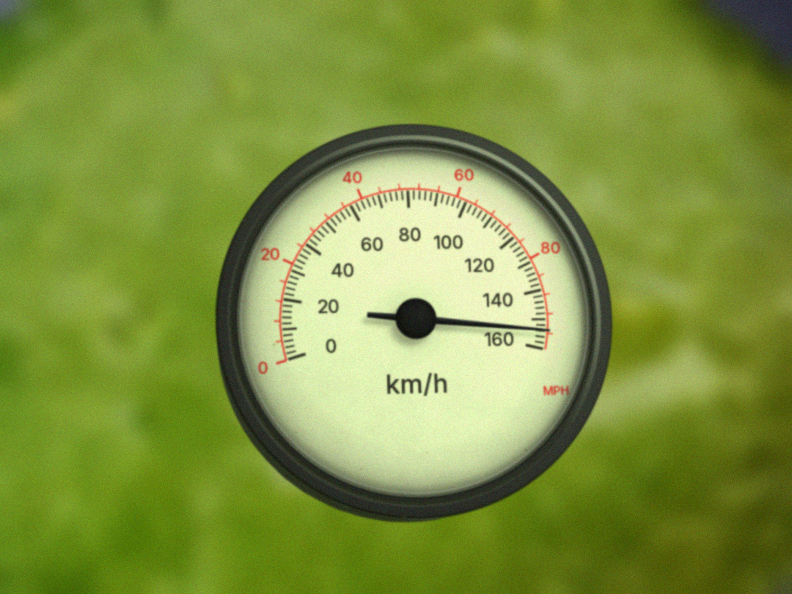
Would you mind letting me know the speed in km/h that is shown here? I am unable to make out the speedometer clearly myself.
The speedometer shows 154 km/h
